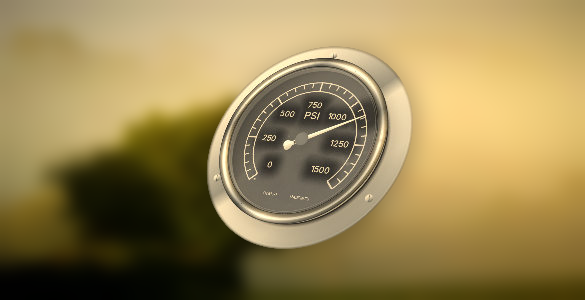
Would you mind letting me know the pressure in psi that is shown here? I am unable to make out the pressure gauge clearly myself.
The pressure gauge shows 1100 psi
